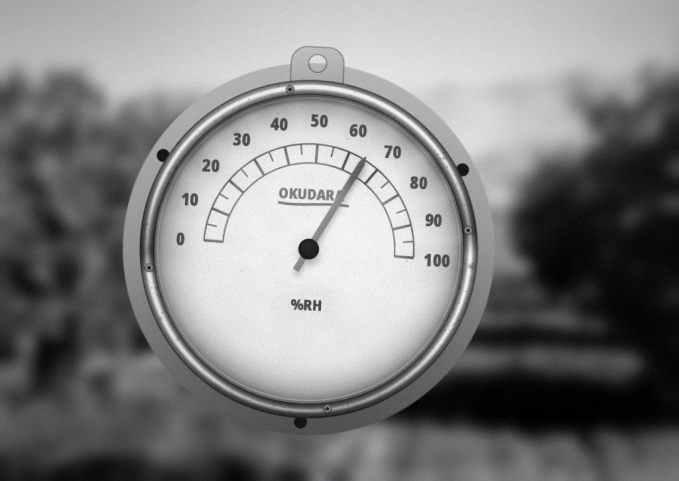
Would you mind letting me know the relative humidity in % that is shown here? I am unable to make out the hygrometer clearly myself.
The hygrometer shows 65 %
